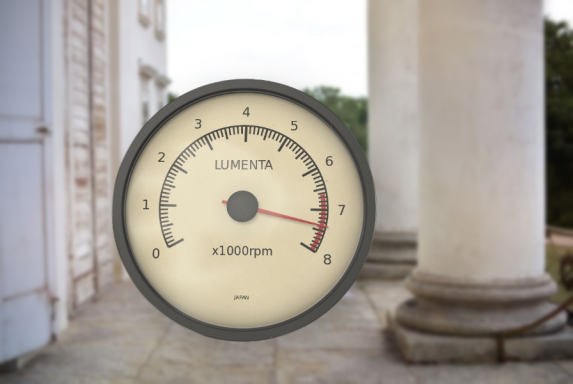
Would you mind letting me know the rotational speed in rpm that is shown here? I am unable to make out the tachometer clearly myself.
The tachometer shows 7400 rpm
